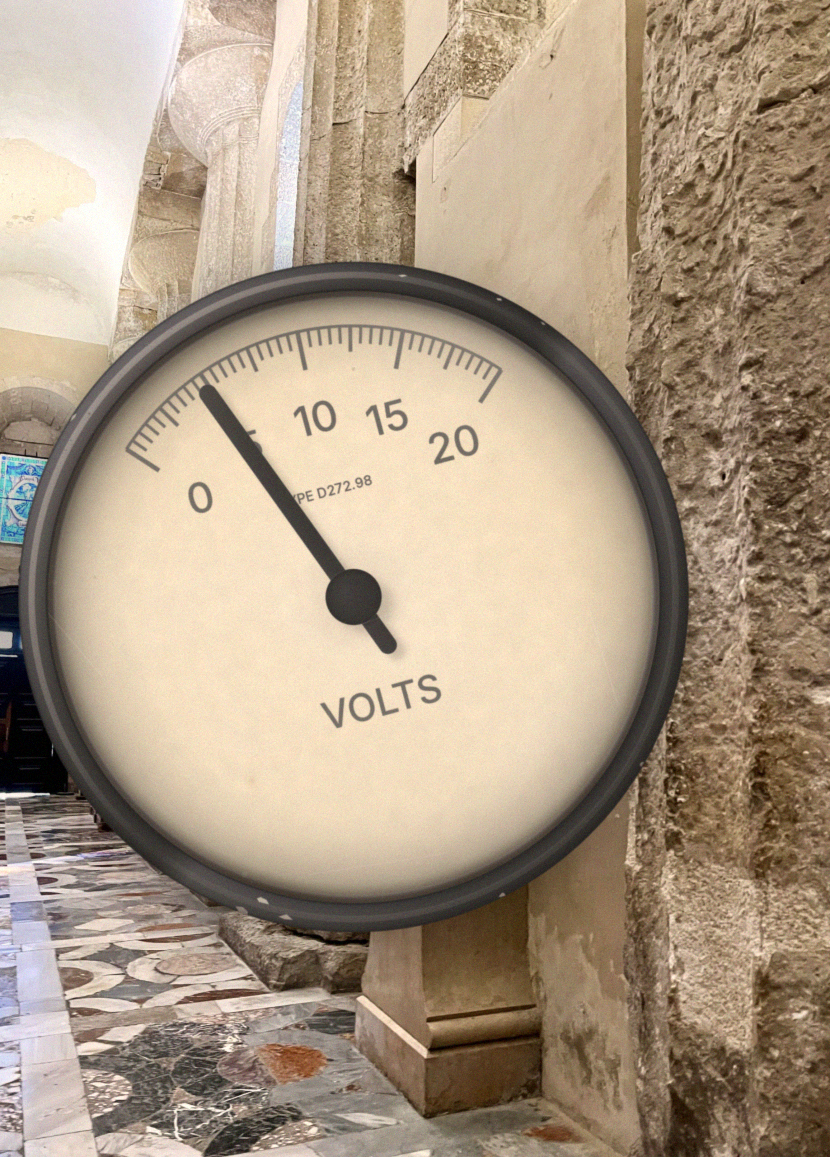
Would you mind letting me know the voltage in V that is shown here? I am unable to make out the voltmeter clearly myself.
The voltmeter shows 4.75 V
